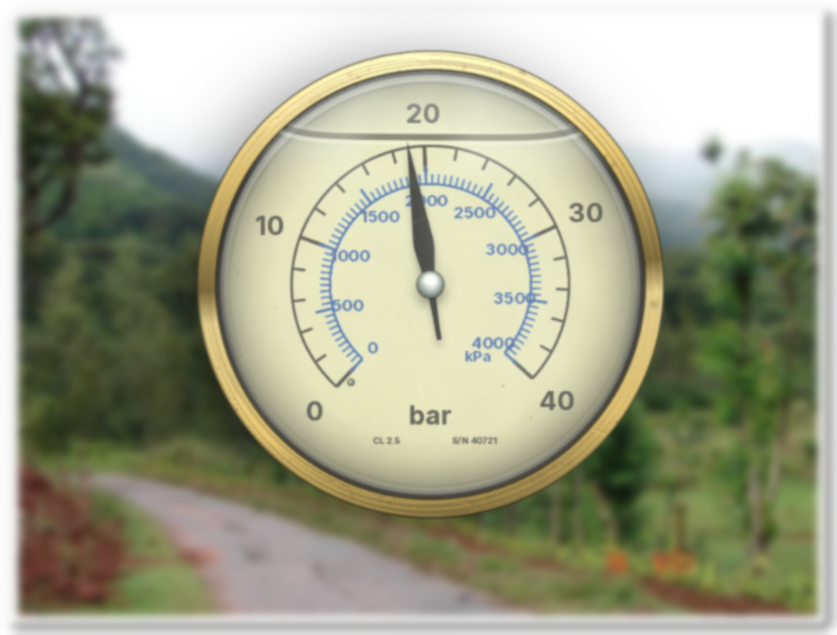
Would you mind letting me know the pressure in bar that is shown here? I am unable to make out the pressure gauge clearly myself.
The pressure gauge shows 19 bar
